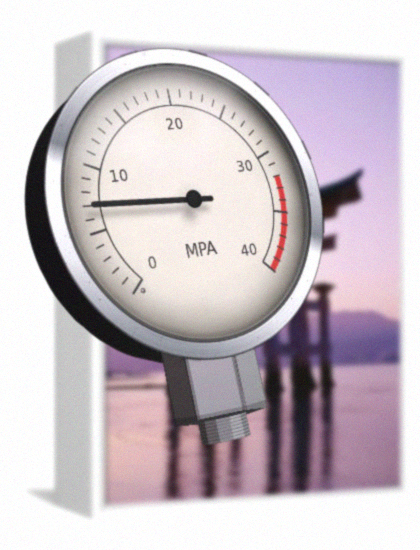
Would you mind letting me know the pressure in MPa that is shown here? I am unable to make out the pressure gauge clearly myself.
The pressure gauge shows 7 MPa
